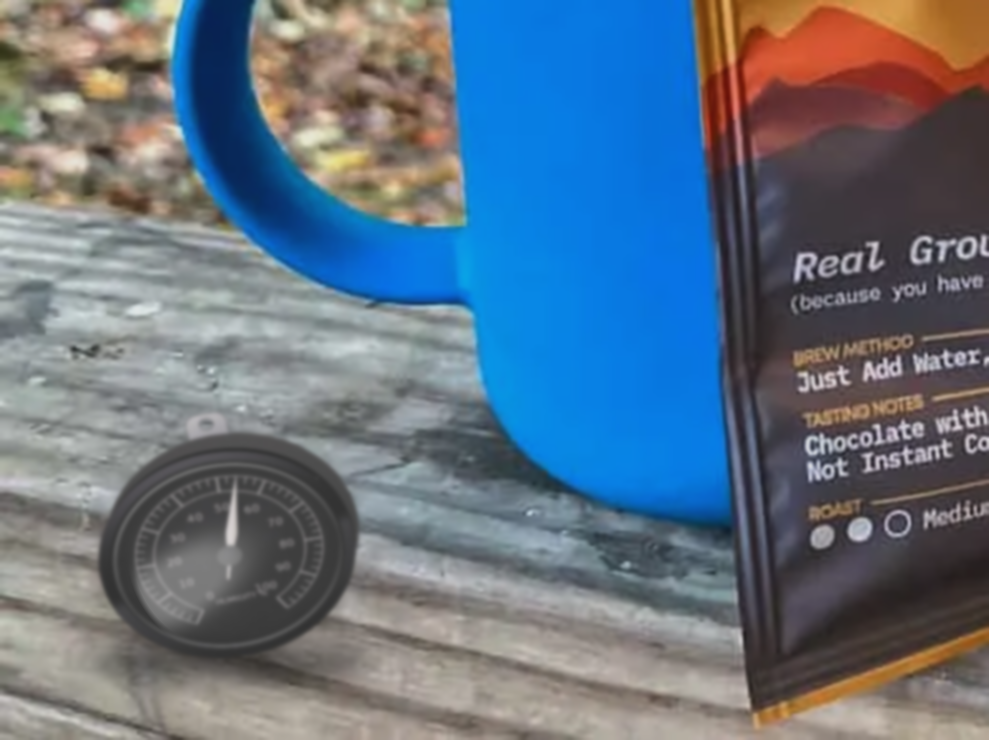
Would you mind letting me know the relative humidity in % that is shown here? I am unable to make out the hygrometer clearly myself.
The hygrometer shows 54 %
